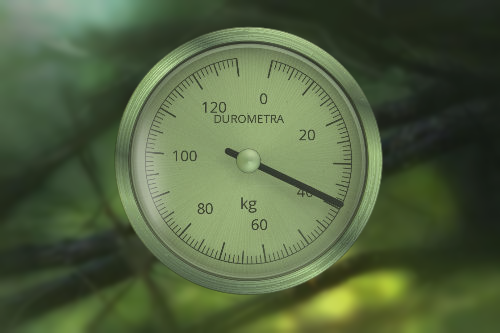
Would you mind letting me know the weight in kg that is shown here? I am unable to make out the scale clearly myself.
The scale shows 39 kg
